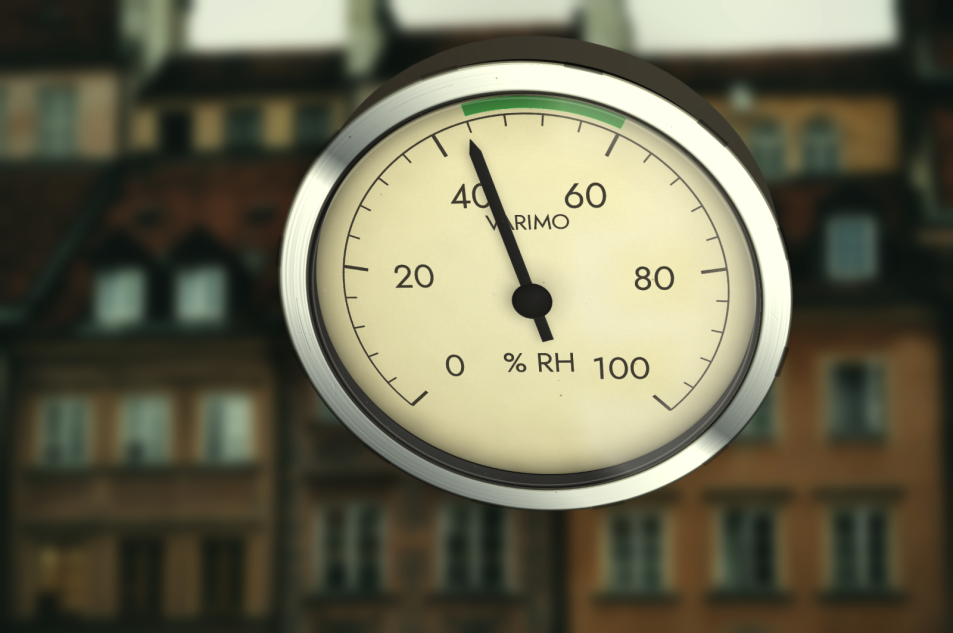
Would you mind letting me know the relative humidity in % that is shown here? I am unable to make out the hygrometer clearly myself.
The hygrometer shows 44 %
